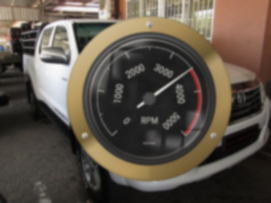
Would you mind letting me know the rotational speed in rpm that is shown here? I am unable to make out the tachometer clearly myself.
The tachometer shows 3500 rpm
